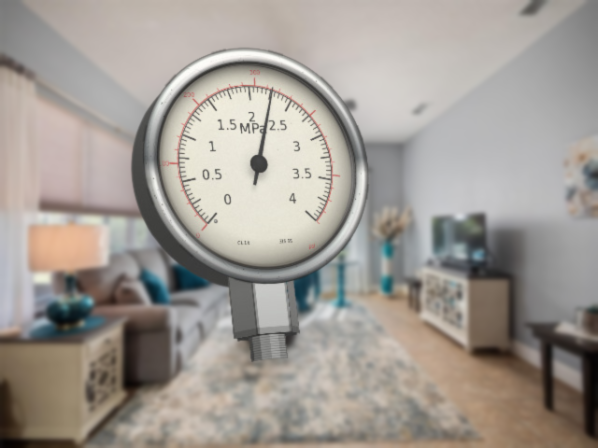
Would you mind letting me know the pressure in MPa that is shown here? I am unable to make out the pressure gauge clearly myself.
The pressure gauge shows 2.25 MPa
